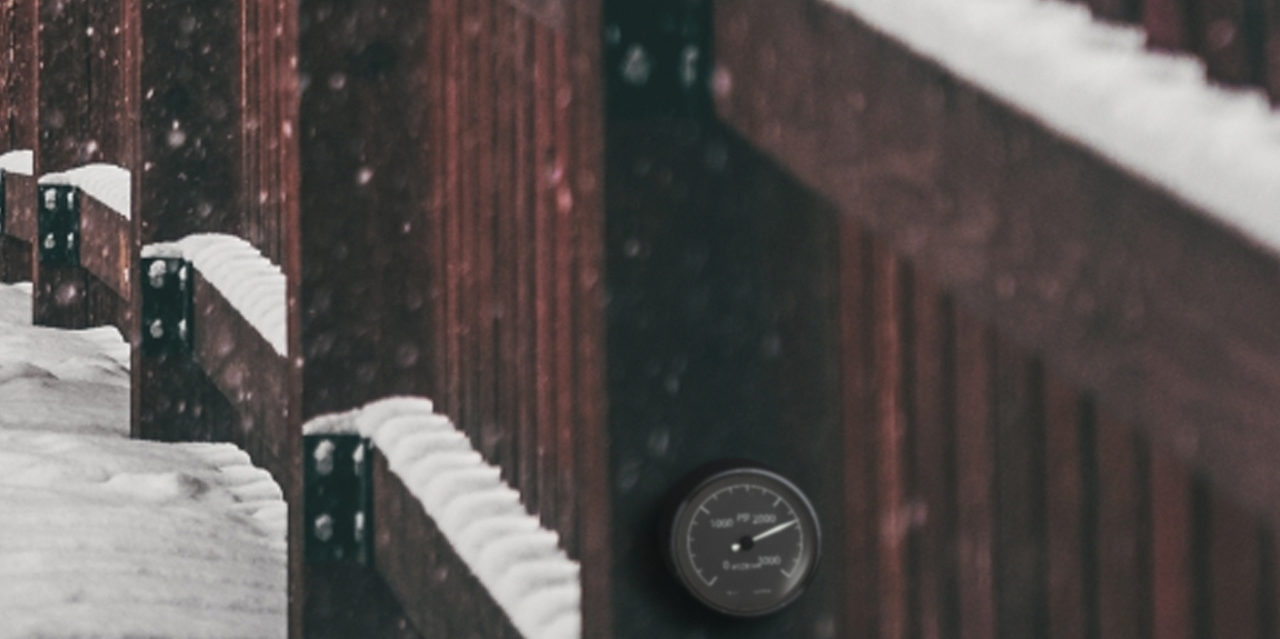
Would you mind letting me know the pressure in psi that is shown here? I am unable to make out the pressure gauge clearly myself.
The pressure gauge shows 2300 psi
